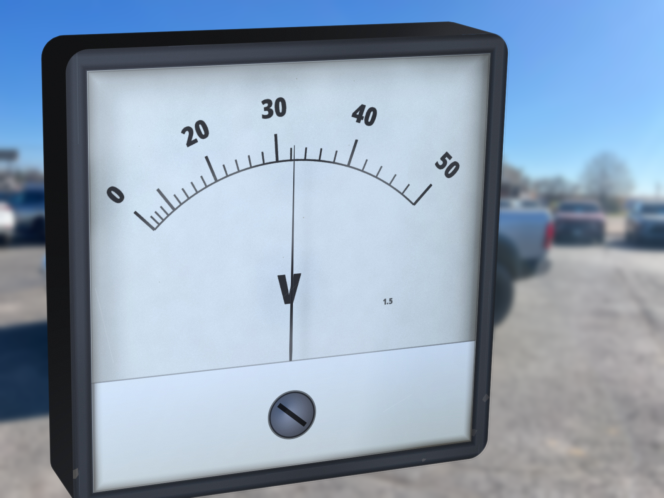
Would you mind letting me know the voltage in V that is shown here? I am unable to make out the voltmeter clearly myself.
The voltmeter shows 32 V
